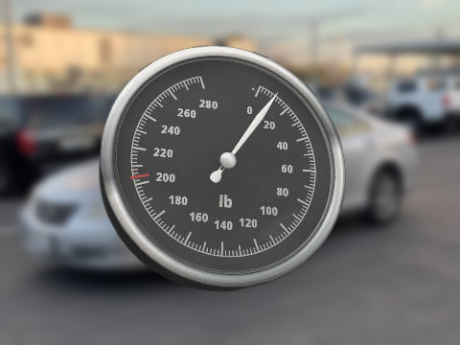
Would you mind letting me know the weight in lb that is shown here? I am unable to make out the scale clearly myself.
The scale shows 10 lb
